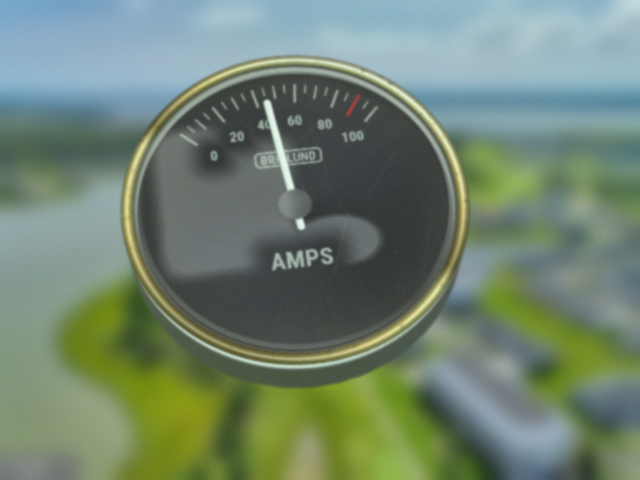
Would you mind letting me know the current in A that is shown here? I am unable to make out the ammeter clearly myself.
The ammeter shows 45 A
